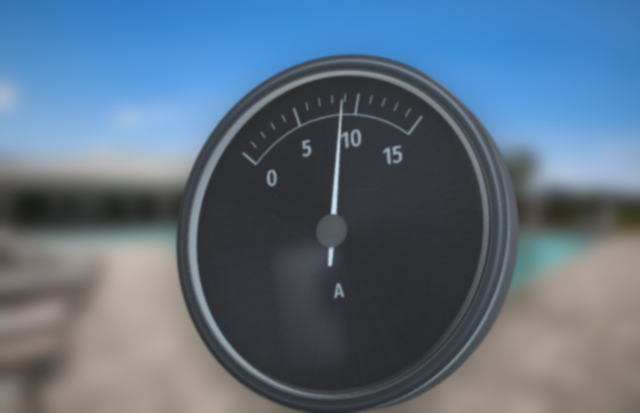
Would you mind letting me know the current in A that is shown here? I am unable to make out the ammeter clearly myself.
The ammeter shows 9 A
